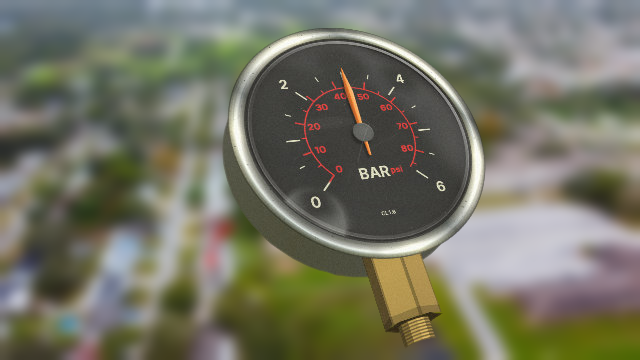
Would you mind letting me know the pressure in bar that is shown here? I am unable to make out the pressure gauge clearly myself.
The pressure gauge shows 3 bar
